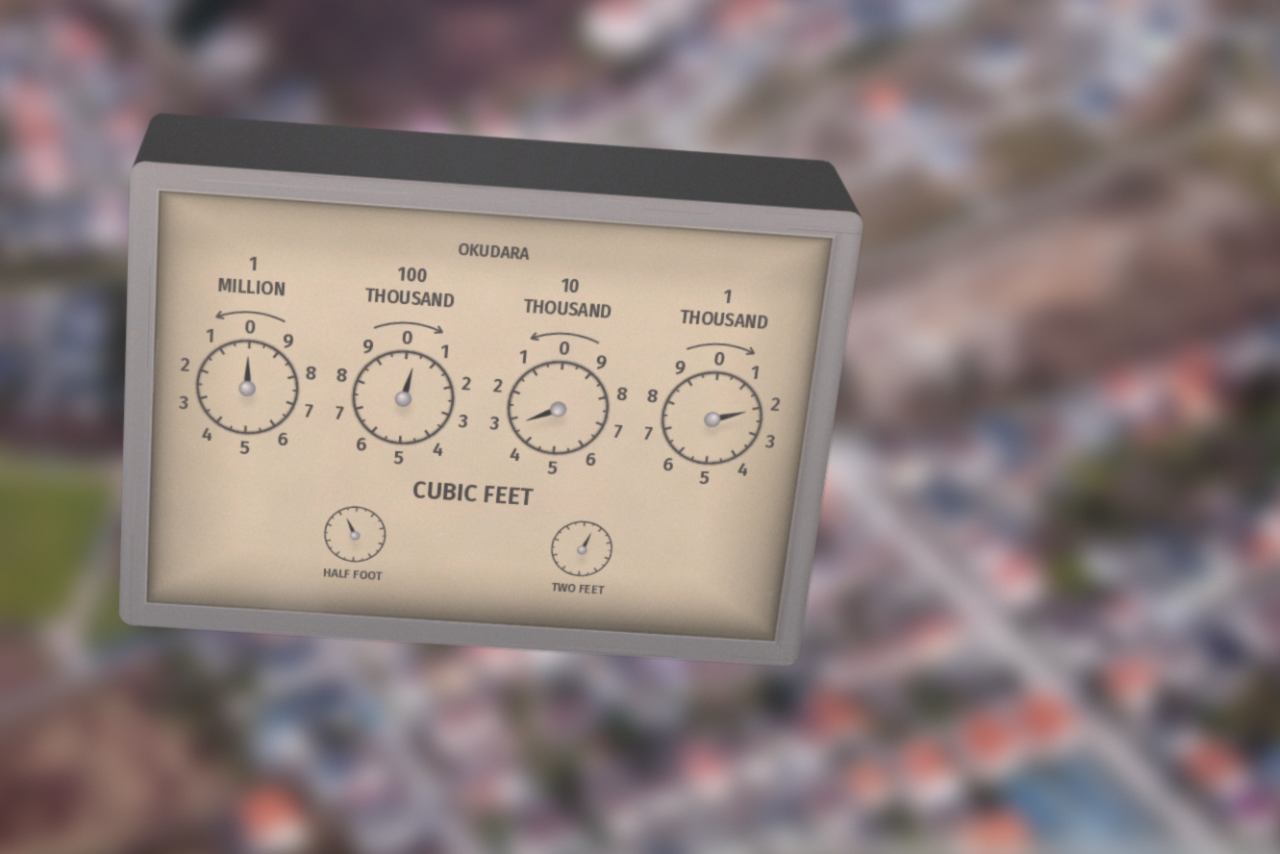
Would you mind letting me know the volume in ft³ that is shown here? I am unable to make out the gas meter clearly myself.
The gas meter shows 3200 ft³
